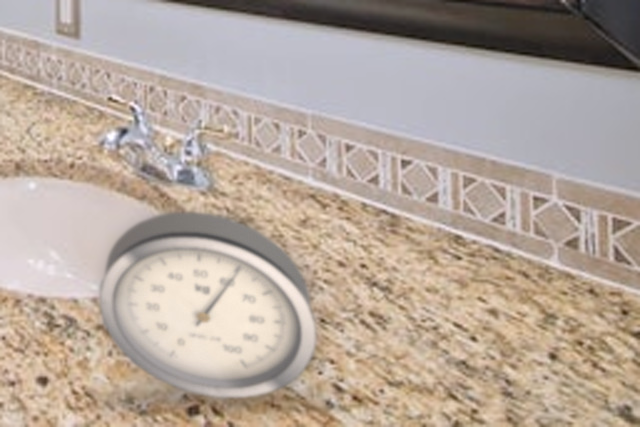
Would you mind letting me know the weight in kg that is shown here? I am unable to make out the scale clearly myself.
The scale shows 60 kg
